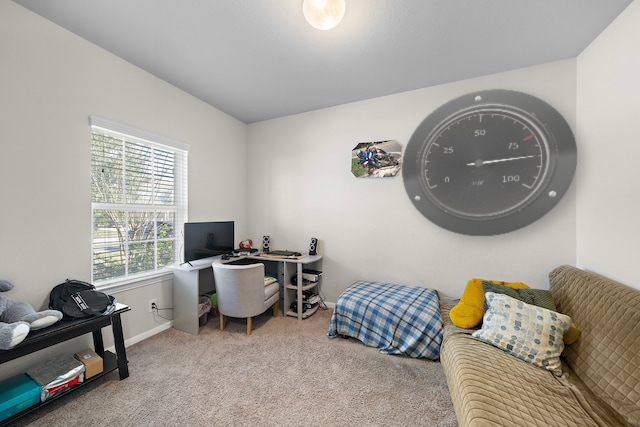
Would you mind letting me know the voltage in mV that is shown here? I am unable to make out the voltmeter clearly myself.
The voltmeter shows 85 mV
